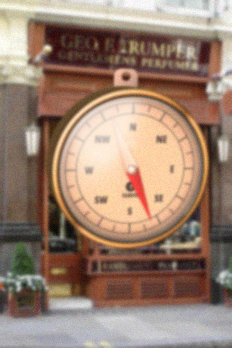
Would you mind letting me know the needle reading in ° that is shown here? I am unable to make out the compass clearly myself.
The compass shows 157.5 °
